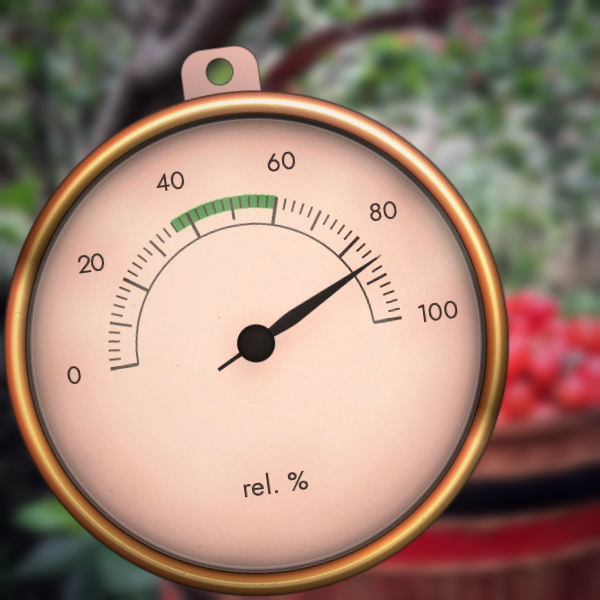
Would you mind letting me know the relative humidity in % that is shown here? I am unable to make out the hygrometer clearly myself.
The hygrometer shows 86 %
